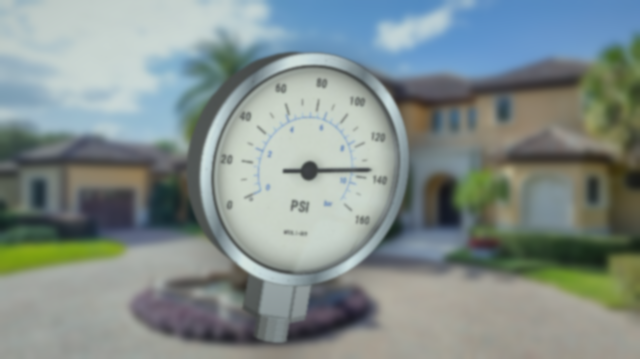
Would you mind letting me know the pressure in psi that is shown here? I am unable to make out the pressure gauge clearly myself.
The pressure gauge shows 135 psi
